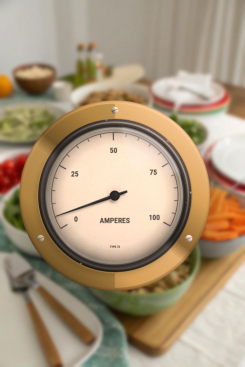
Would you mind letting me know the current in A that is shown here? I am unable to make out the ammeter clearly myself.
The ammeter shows 5 A
